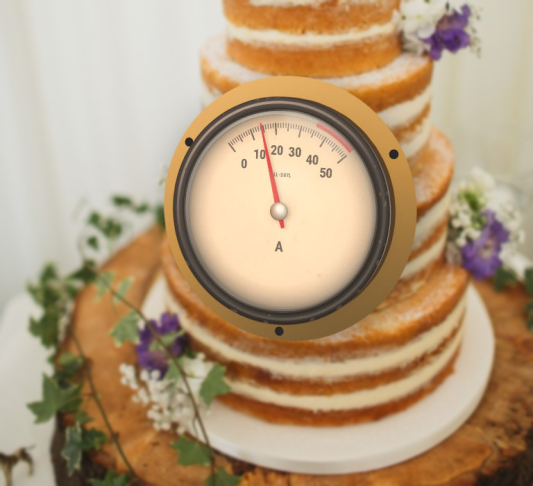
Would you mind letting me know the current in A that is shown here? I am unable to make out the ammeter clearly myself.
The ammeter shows 15 A
